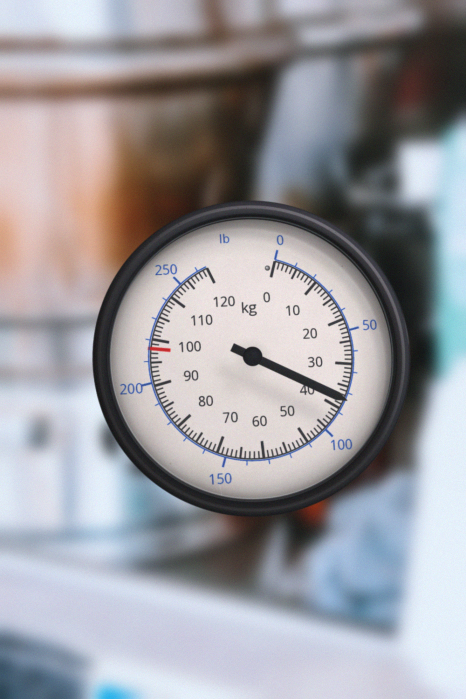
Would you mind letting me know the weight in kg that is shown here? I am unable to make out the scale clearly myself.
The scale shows 38 kg
